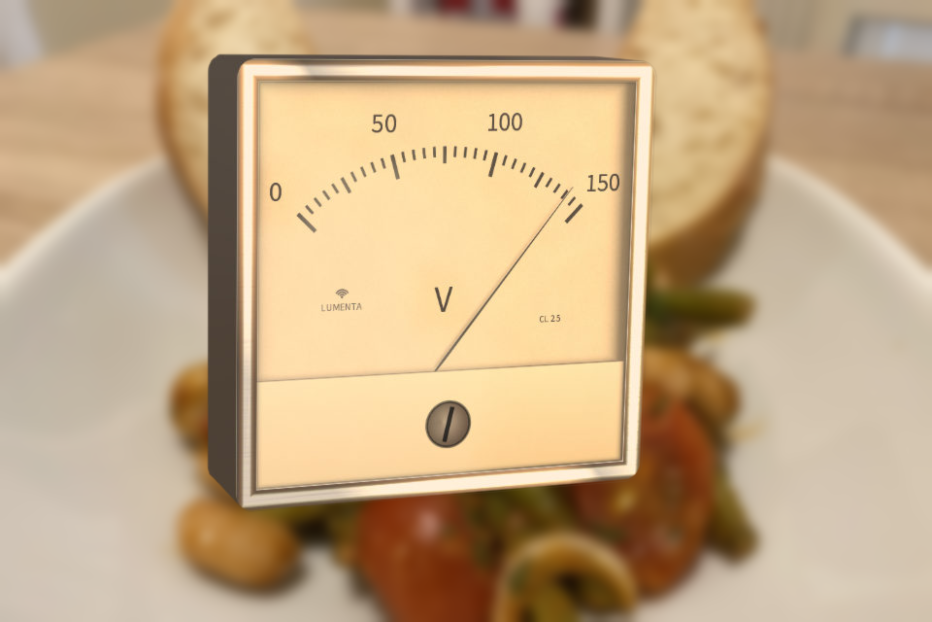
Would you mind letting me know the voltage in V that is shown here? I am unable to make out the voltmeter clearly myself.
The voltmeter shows 140 V
